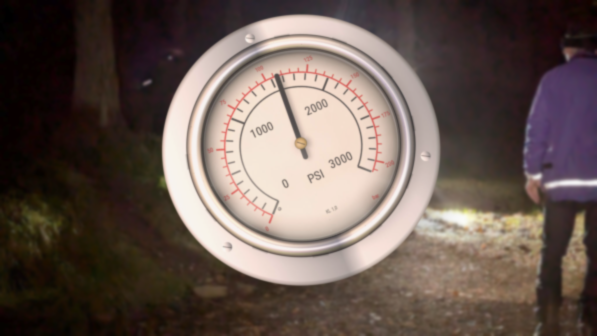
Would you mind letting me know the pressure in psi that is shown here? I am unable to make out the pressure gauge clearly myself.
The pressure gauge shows 1550 psi
